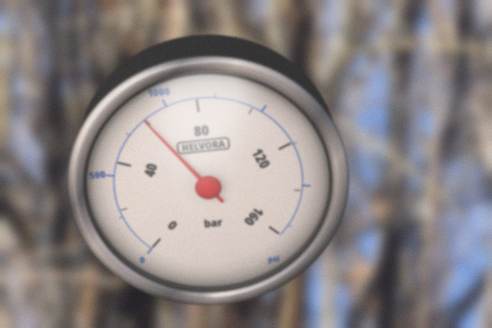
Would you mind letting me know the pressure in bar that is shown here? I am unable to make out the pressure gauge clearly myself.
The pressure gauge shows 60 bar
